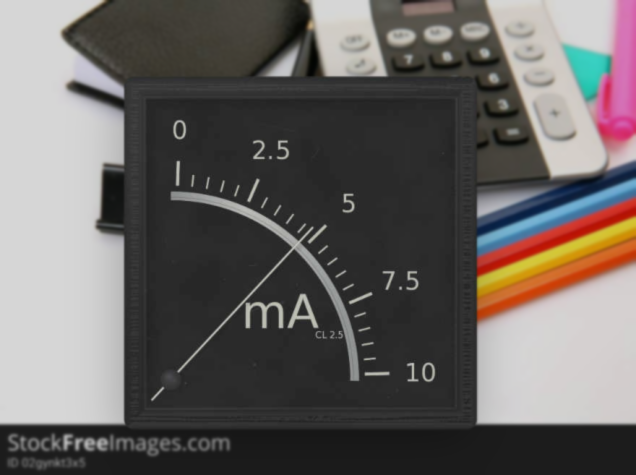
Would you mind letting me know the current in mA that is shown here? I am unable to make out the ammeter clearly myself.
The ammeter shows 4.75 mA
